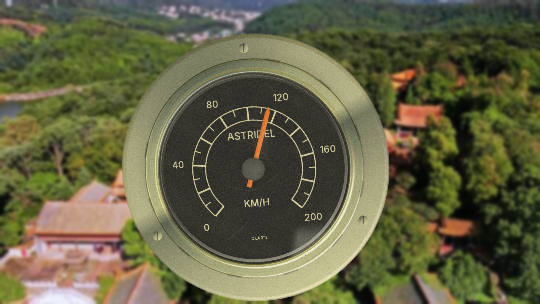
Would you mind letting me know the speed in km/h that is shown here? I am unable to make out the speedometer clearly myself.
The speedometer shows 115 km/h
